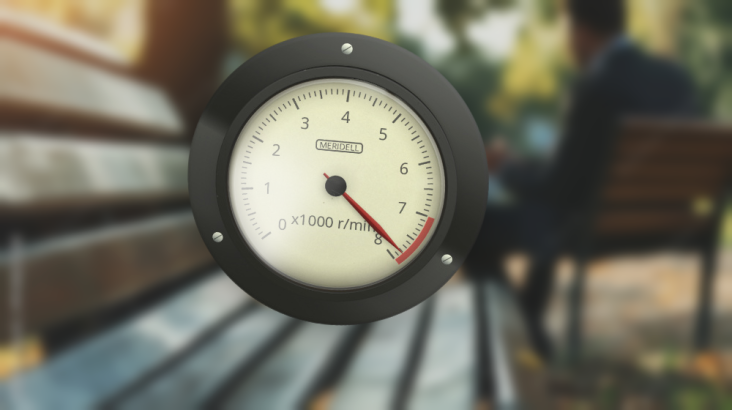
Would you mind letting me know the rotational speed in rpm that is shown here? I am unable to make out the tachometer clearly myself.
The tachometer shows 7800 rpm
